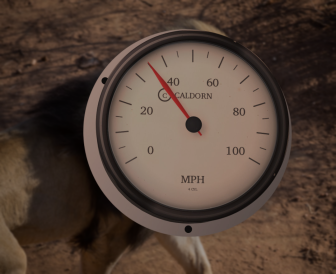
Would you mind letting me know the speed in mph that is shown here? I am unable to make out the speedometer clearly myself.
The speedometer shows 35 mph
